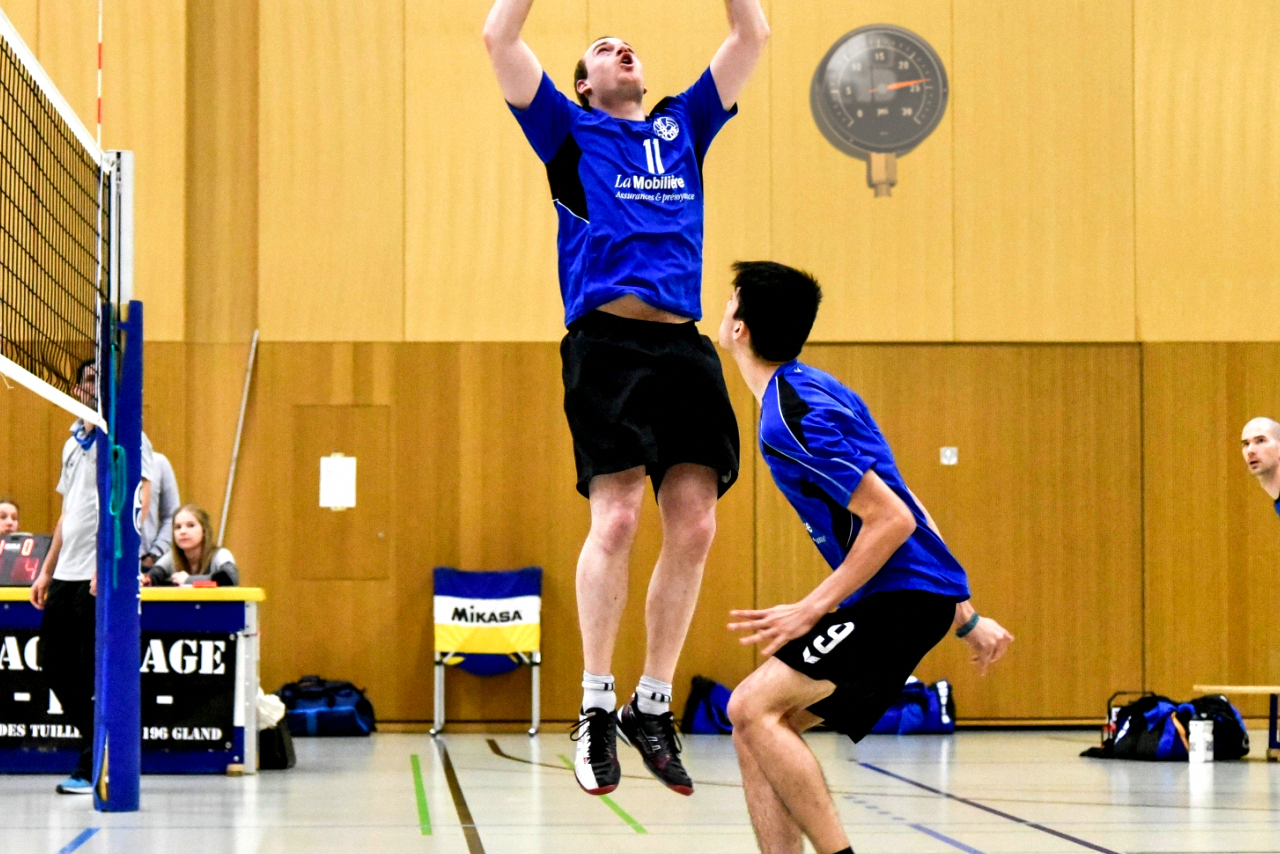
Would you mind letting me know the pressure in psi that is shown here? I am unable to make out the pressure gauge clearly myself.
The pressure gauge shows 24 psi
